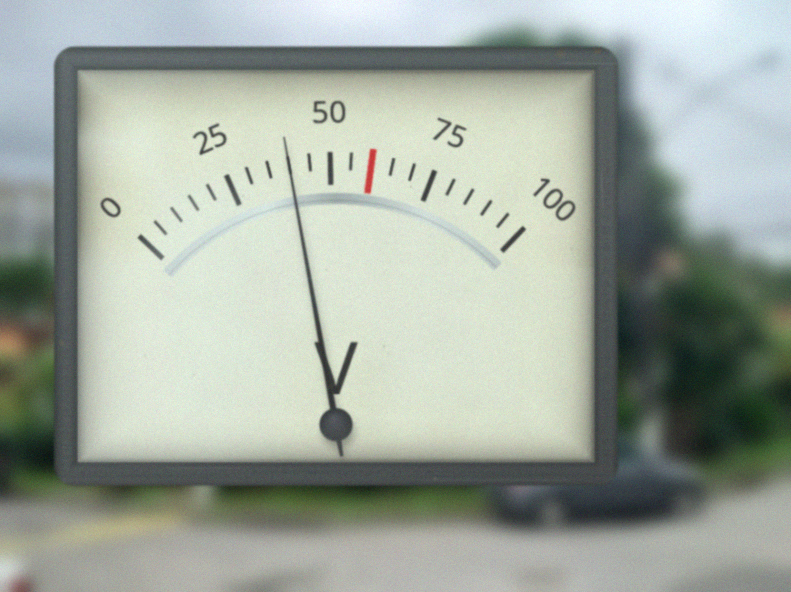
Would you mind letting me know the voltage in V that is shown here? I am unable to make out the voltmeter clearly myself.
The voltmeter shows 40 V
